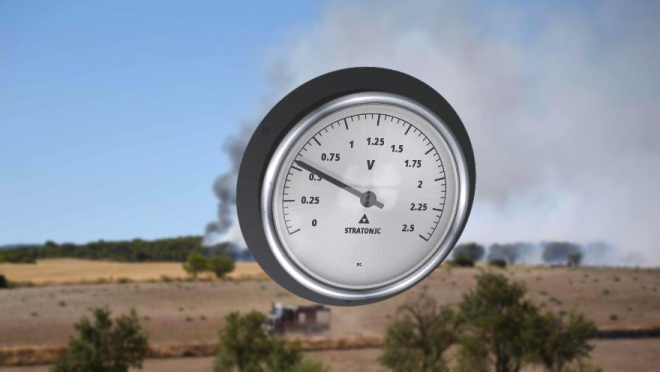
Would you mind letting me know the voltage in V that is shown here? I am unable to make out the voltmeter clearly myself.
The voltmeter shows 0.55 V
